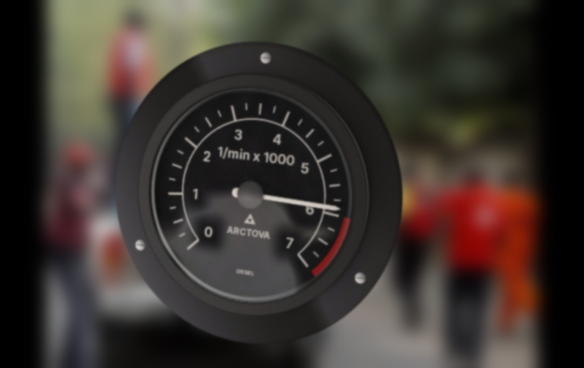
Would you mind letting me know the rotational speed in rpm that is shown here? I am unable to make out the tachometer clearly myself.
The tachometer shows 5875 rpm
